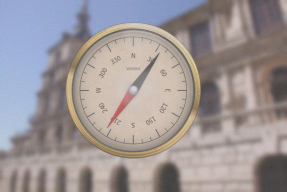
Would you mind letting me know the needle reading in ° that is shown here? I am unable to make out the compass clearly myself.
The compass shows 215 °
